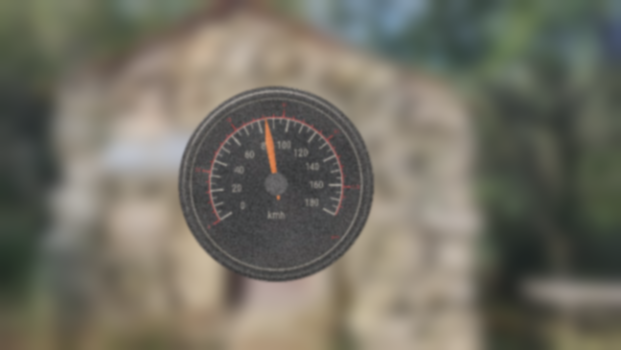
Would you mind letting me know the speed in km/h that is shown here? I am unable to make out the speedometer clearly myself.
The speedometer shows 85 km/h
